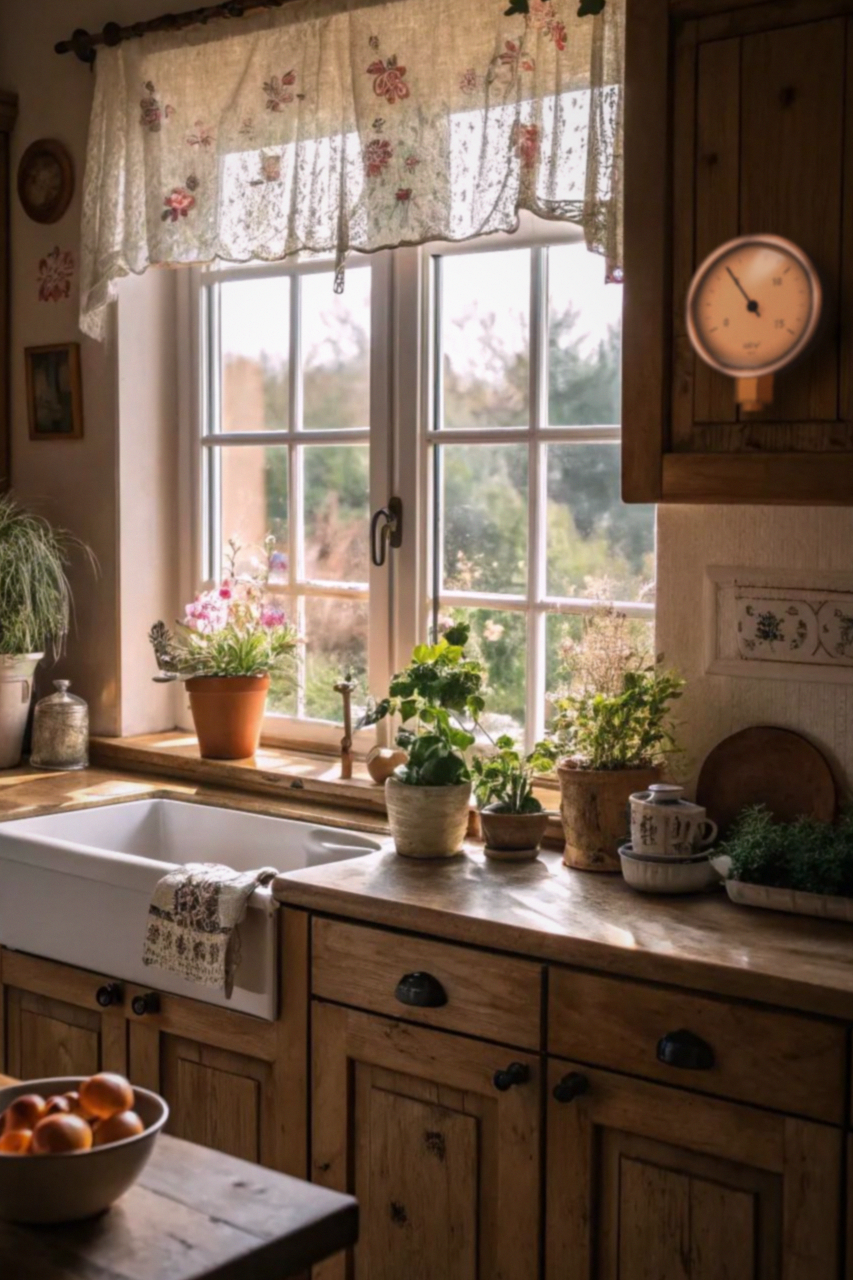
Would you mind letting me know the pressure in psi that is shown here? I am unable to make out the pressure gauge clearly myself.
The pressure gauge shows 5 psi
